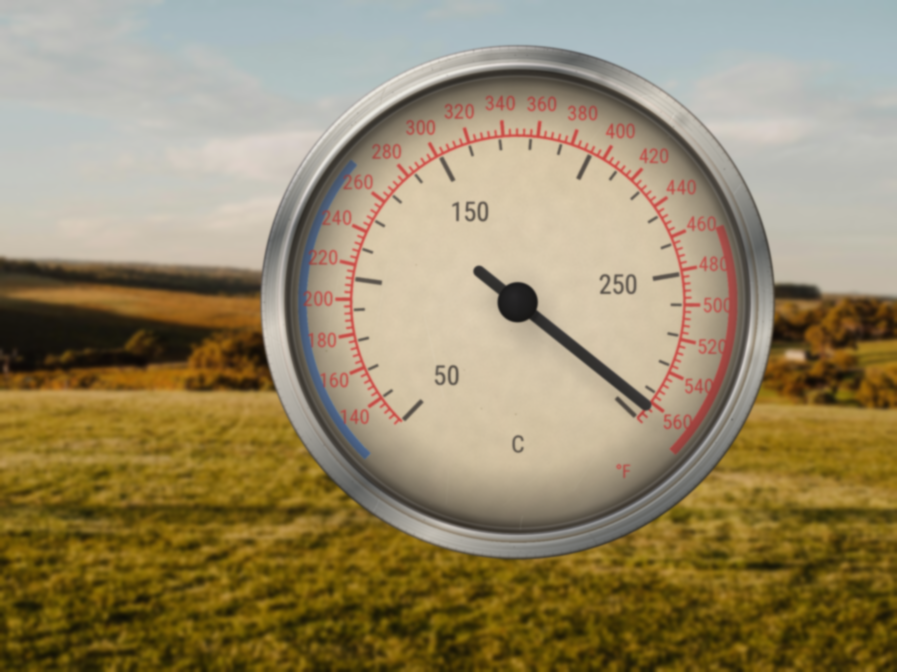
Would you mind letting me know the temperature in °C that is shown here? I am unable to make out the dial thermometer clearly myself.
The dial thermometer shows 295 °C
